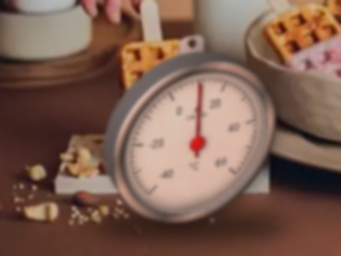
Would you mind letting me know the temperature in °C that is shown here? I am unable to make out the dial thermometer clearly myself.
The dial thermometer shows 10 °C
